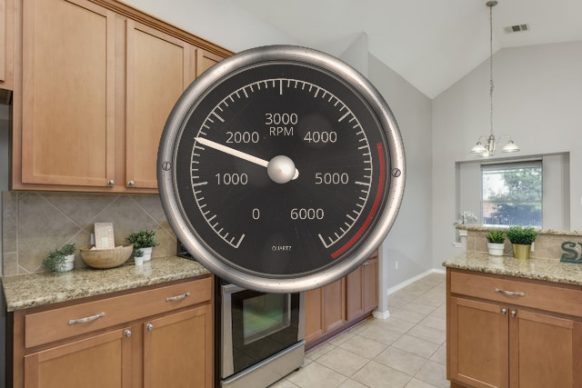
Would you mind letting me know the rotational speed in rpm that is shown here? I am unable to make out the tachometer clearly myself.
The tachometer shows 1600 rpm
